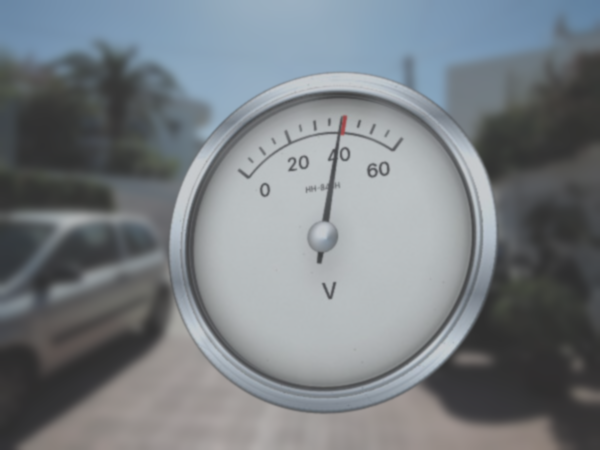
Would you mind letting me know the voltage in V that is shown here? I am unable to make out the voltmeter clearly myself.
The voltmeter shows 40 V
